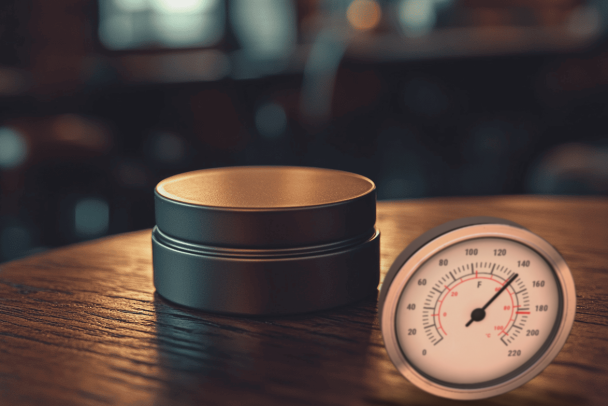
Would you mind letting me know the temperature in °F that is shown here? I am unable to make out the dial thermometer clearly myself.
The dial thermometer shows 140 °F
